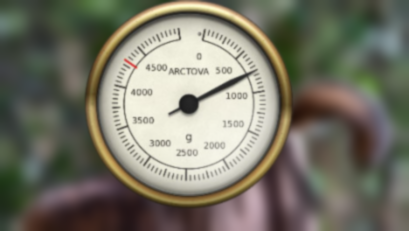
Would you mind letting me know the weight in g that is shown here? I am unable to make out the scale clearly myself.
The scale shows 750 g
